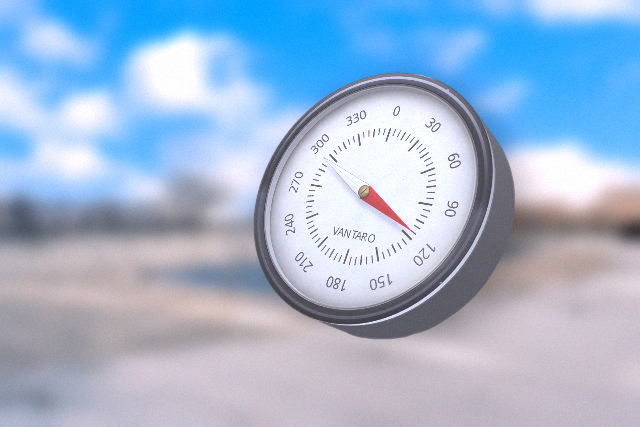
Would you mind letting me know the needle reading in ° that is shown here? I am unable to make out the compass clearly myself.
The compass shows 115 °
